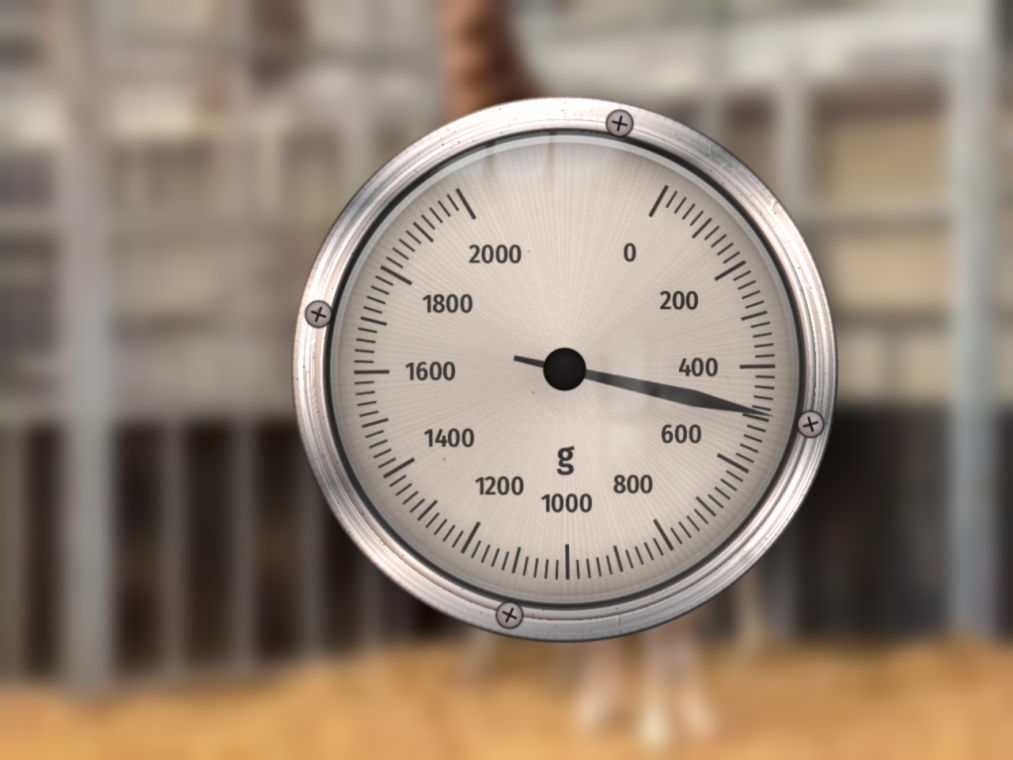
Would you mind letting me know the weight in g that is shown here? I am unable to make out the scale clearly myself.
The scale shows 490 g
